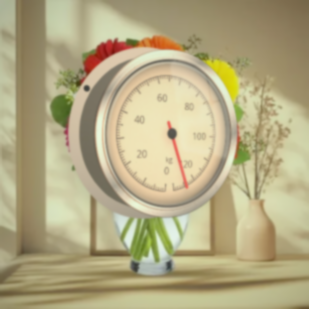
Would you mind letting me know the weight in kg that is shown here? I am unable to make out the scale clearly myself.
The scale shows 125 kg
